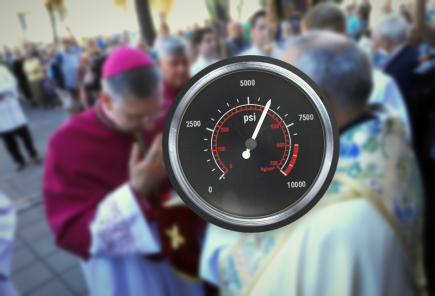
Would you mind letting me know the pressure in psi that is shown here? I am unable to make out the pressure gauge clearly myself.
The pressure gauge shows 6000 psi
